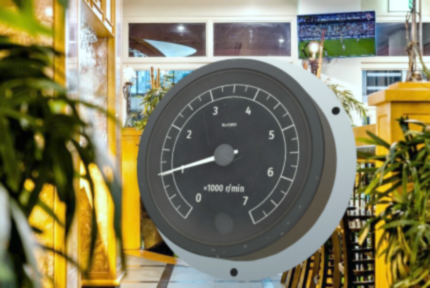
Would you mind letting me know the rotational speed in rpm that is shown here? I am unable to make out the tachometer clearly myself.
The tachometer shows 1000 rpm
